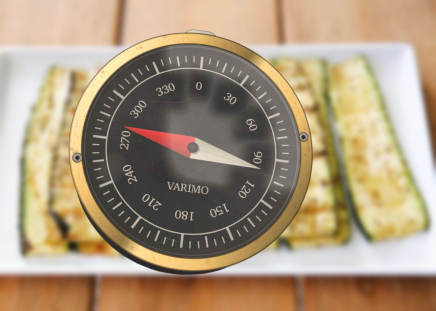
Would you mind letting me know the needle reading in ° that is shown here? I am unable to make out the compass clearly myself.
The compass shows 280 °
